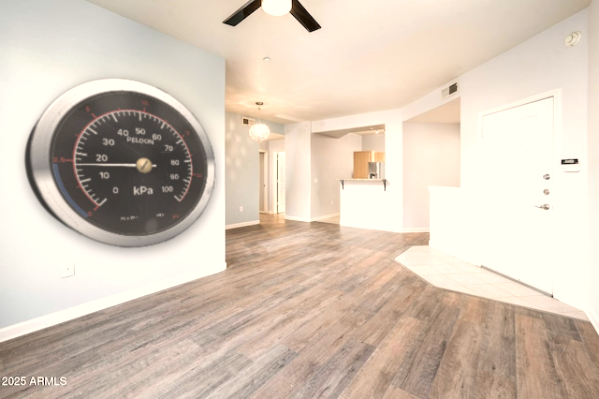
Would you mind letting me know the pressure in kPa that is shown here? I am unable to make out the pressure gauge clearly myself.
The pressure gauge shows 16 kPa
